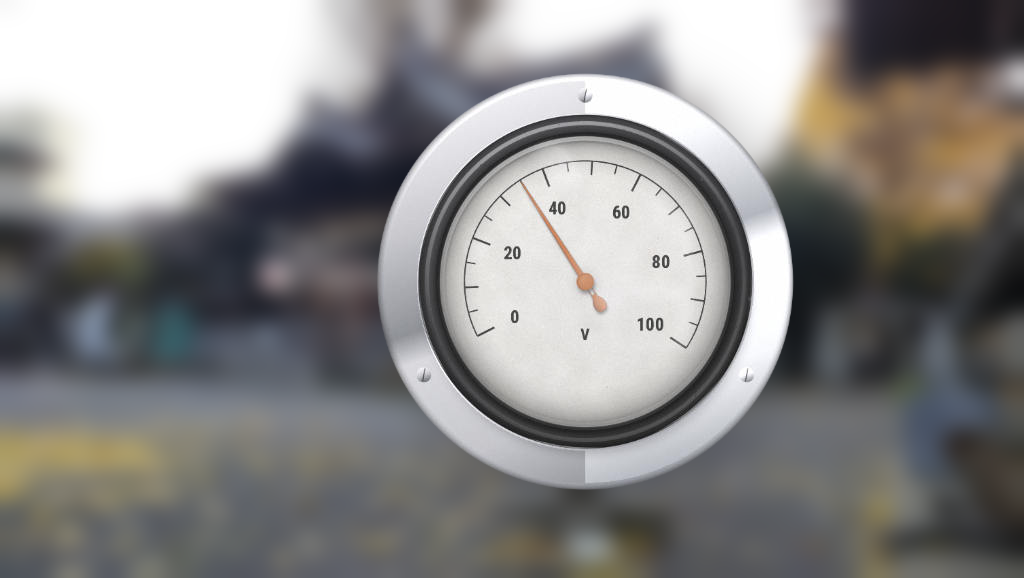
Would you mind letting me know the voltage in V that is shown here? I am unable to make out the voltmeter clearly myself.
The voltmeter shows 35 V
